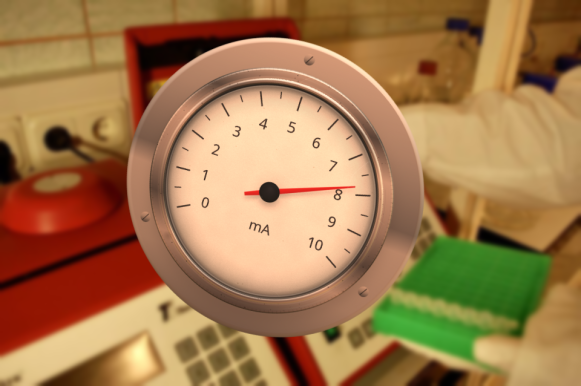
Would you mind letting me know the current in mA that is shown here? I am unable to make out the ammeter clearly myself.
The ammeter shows 7.75 mA
